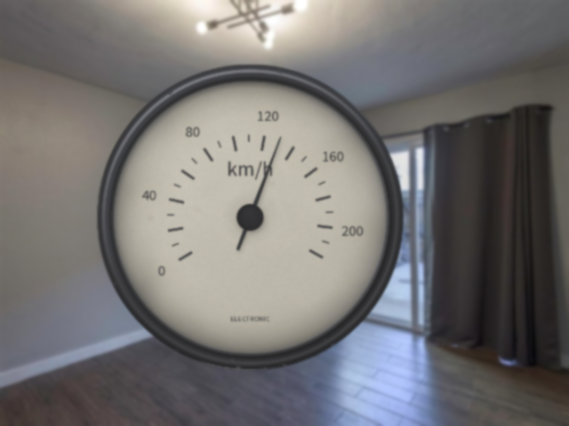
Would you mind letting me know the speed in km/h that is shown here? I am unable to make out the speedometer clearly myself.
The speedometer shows 130 km/h
